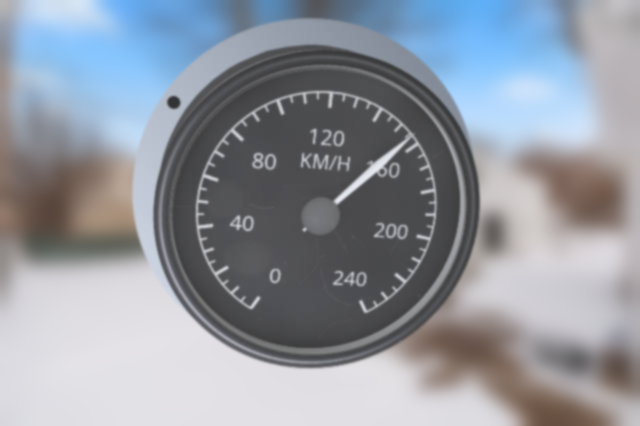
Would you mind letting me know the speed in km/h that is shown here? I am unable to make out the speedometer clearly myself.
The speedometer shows 155 km/h
